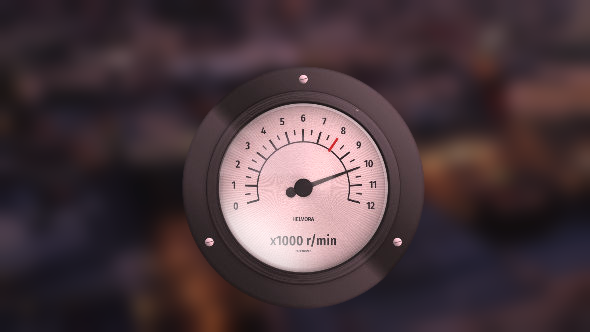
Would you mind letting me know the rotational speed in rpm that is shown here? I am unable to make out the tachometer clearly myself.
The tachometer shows 10000 rpm
